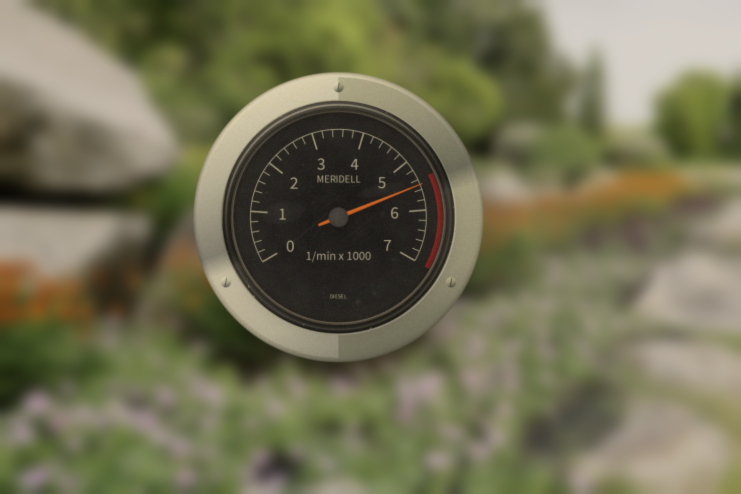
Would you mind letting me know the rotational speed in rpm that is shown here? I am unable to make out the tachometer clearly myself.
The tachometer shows 5500 rpm
